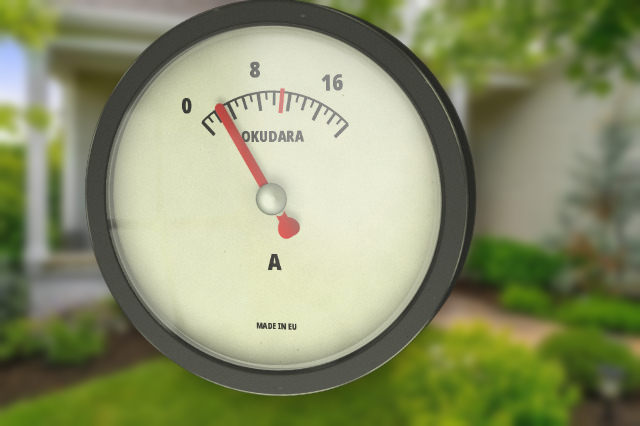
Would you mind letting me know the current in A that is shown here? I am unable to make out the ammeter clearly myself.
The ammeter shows 3 A
